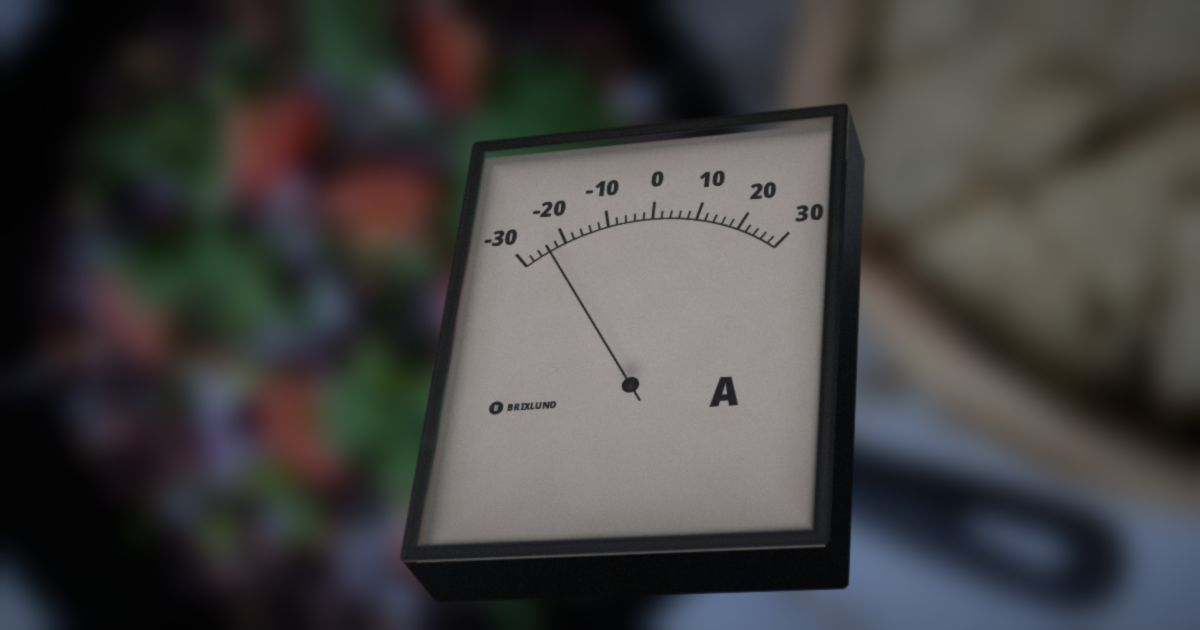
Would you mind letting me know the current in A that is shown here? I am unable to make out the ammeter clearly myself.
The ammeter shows -24 A
